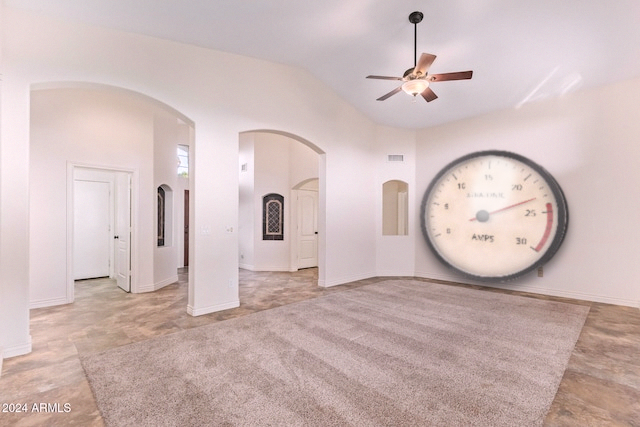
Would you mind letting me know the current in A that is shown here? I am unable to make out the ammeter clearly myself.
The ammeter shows 23 A
